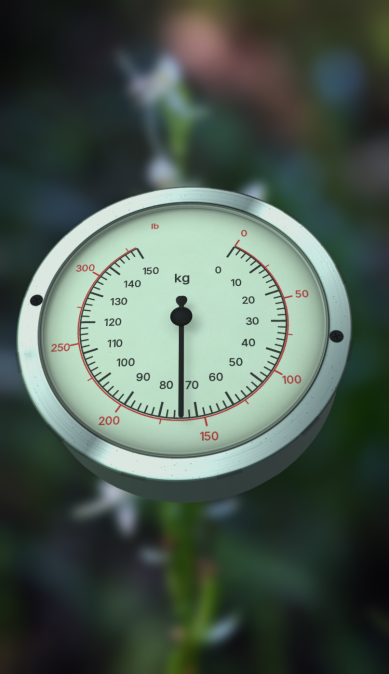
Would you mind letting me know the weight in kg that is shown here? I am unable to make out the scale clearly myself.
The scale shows 74 kg
